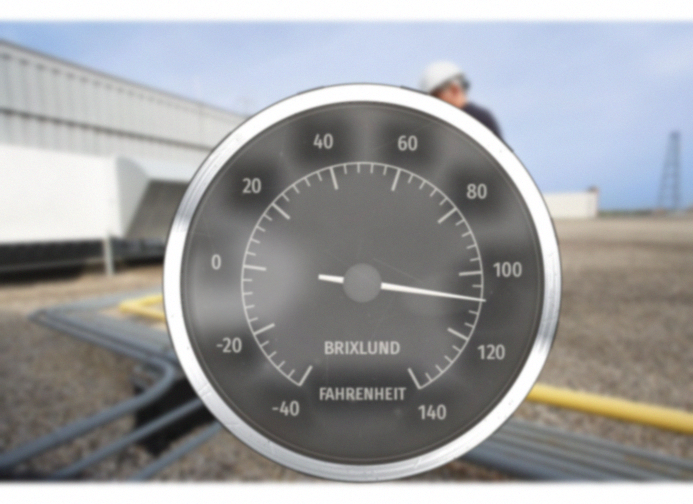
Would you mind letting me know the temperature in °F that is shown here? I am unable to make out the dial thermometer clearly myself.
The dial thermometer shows 108 °F
